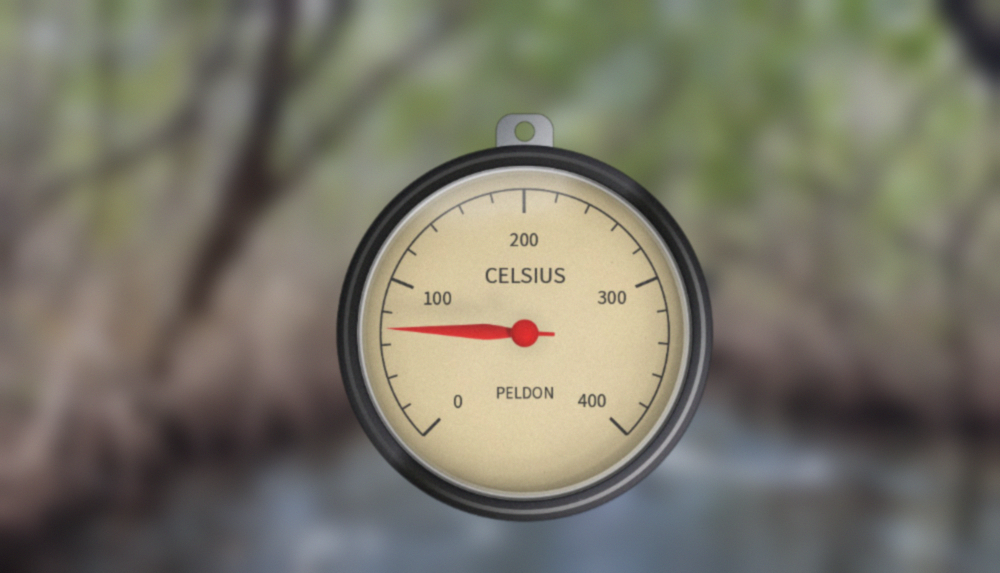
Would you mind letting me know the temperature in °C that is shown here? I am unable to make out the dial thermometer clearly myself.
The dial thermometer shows 70 °C
